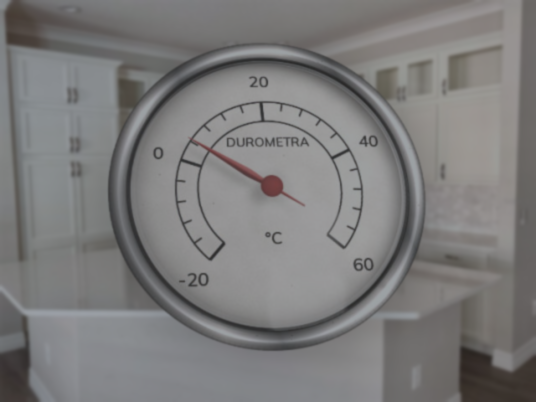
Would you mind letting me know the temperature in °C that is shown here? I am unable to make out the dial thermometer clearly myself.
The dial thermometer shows 4 °C
